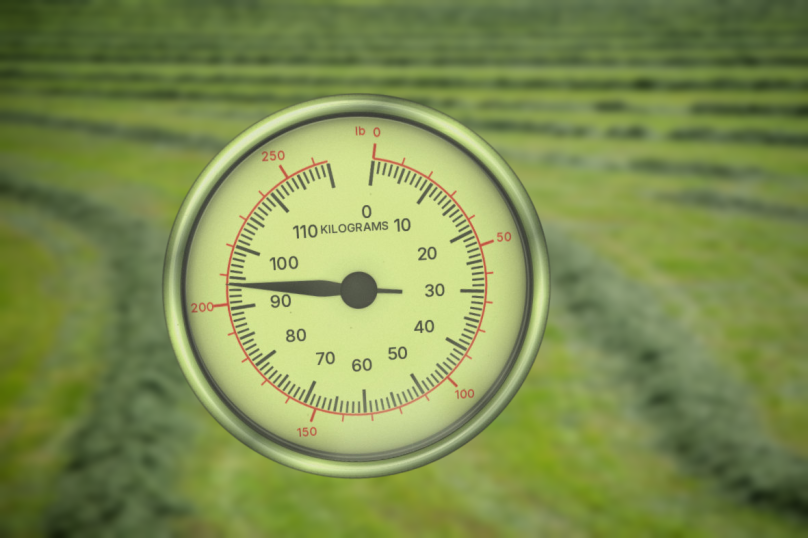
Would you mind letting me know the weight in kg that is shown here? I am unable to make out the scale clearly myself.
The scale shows 94 kg
